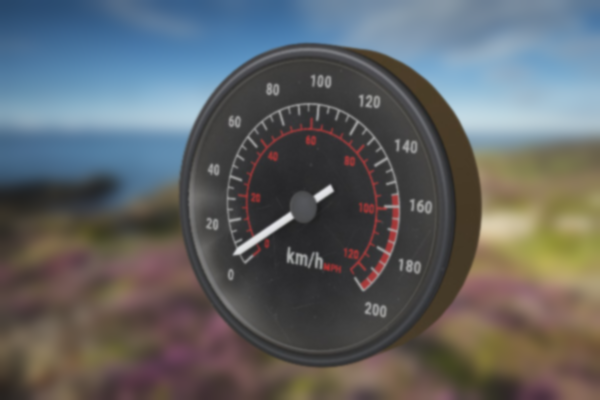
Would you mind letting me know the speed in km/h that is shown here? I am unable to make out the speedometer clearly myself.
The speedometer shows 5 km/h
